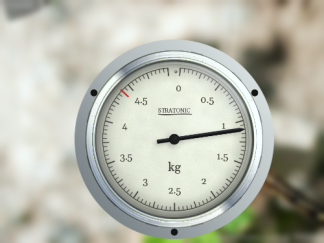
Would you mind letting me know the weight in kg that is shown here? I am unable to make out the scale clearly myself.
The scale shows 1.1 kg
